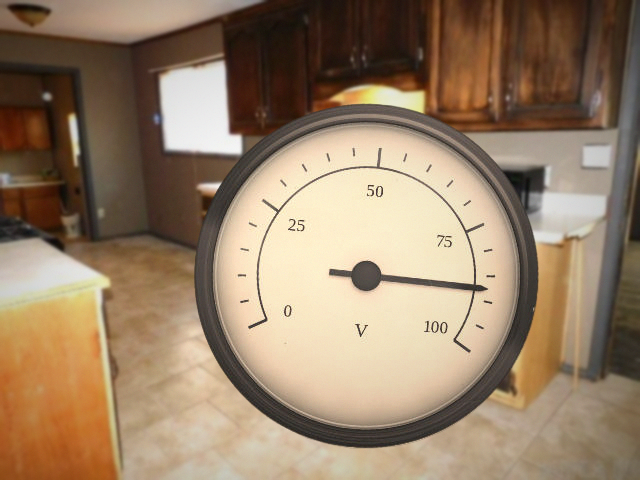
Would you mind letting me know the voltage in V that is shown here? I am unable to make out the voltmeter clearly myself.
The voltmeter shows 87.5 V
